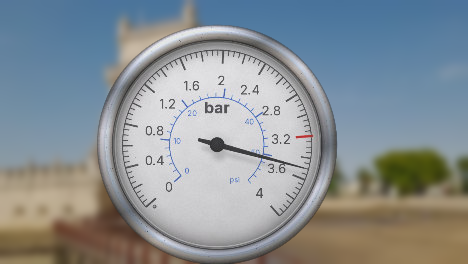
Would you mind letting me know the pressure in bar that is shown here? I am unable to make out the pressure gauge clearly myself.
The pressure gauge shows 3.5 bar
